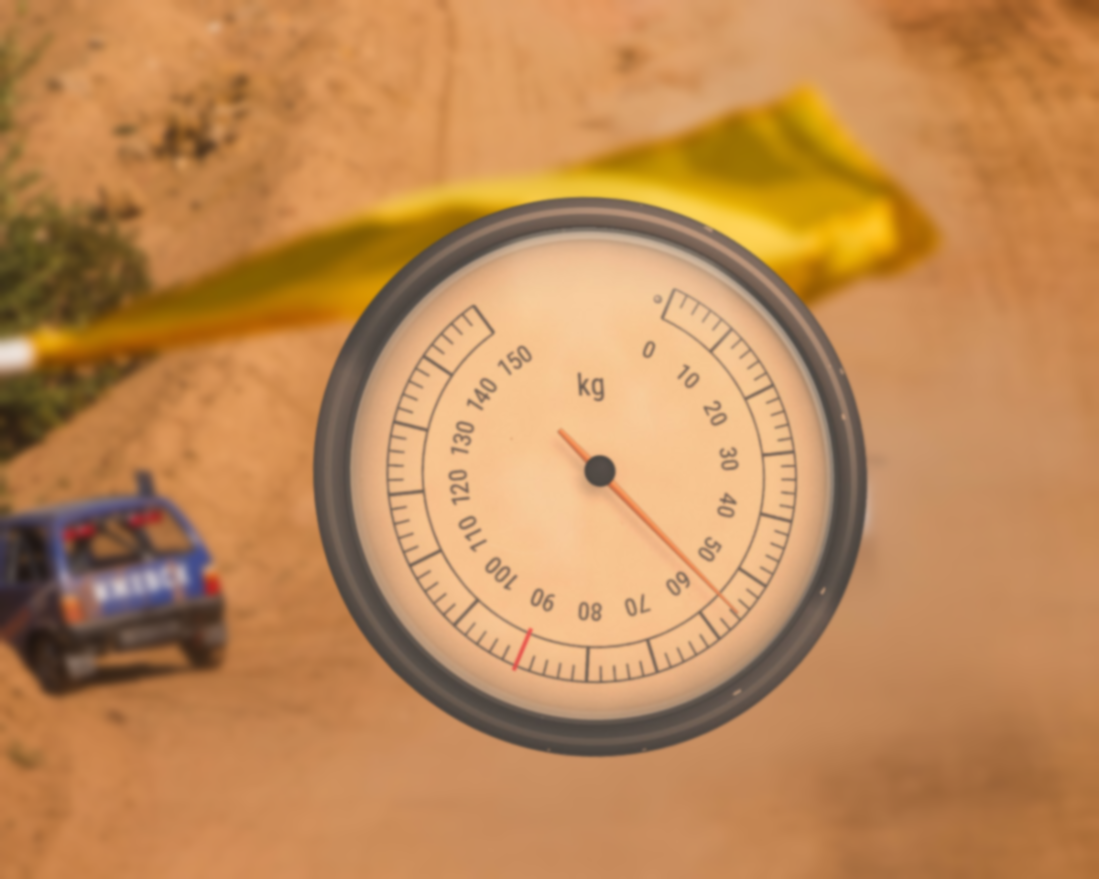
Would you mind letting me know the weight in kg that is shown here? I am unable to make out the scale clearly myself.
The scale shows 56 kg
